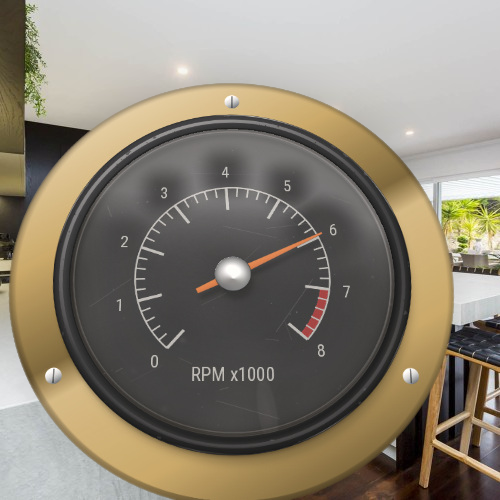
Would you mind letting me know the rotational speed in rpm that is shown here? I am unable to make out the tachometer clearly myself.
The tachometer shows 6000 rpm
